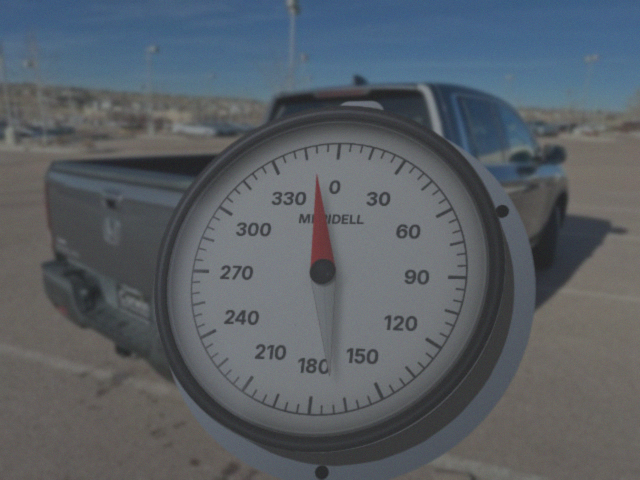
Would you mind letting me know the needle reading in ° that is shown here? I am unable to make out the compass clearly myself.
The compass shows 350 °
